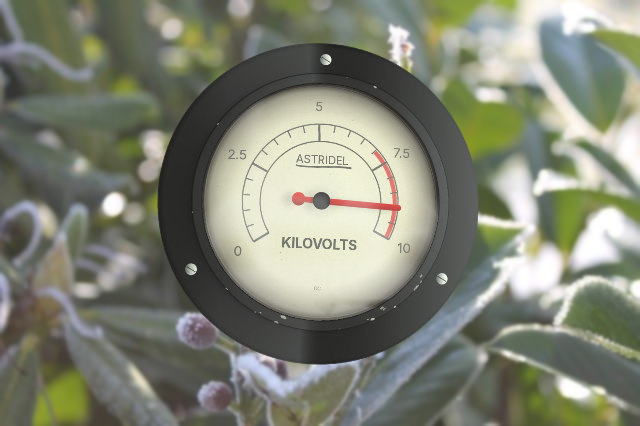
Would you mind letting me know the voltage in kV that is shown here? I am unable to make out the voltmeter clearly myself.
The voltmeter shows 9 kV
